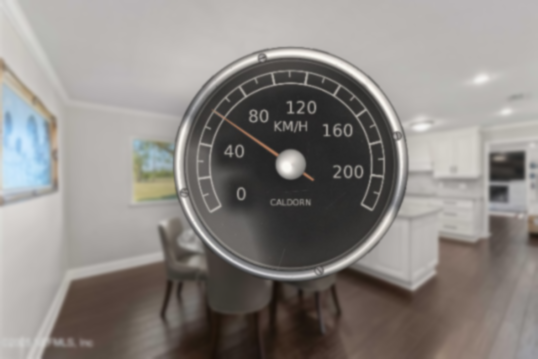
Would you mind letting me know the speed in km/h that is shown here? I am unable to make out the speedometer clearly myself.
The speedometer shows 60 km/h
